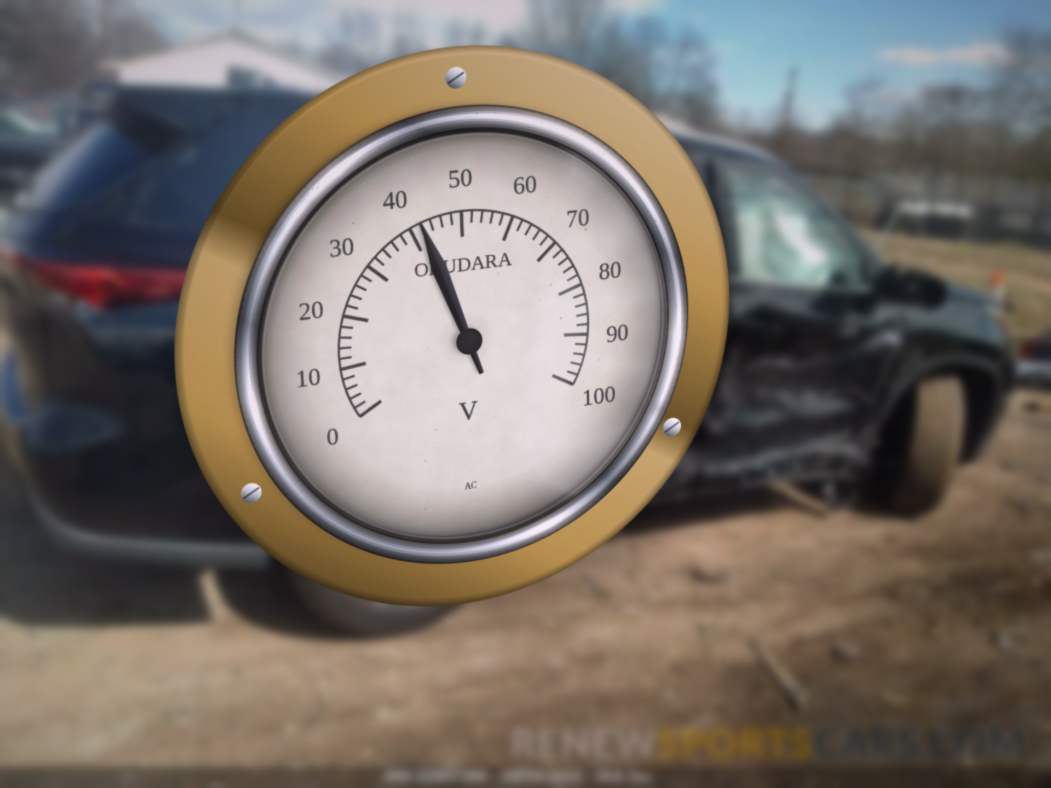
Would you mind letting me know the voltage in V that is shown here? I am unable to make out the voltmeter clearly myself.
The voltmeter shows 42 V
